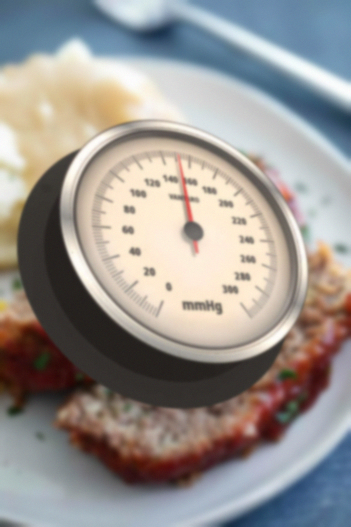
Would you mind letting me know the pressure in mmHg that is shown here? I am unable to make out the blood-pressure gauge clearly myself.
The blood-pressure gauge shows 150 mmHg
